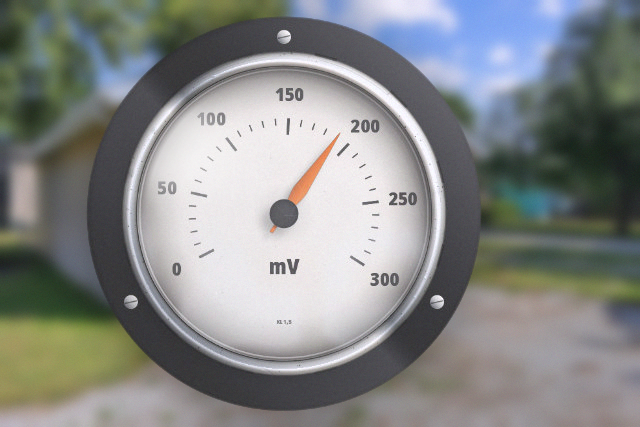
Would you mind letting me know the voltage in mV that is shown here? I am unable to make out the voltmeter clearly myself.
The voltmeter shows 190 mV
